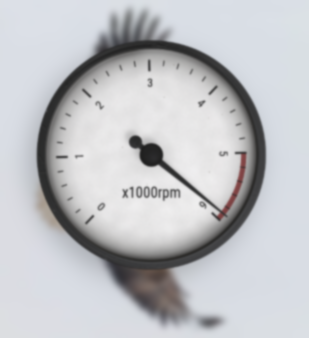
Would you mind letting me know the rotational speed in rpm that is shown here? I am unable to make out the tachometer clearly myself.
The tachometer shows 5900 rpm
